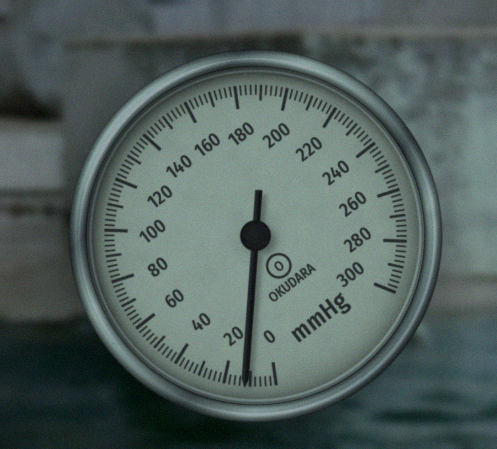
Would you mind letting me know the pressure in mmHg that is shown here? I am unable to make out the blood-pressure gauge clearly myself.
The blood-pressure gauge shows 12 mmHg
